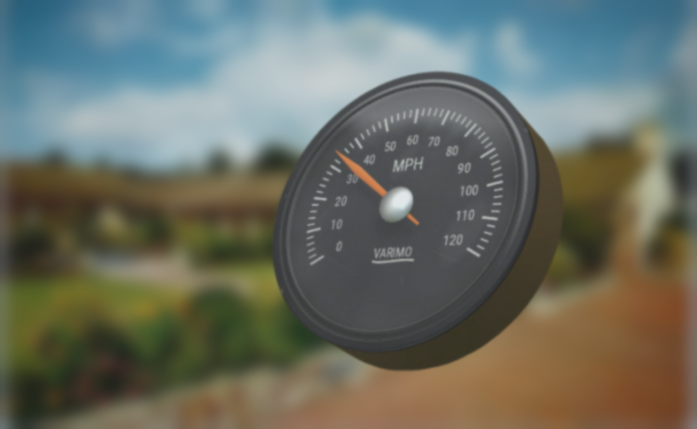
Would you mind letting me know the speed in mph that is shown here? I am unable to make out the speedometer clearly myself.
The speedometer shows 34 mph
